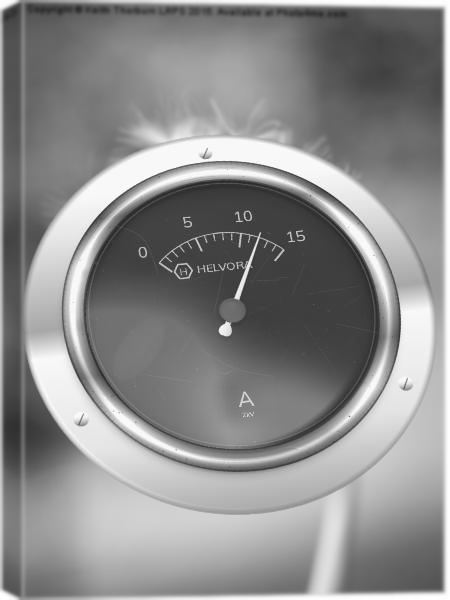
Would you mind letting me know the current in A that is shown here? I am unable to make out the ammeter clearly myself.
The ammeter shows 12 A
